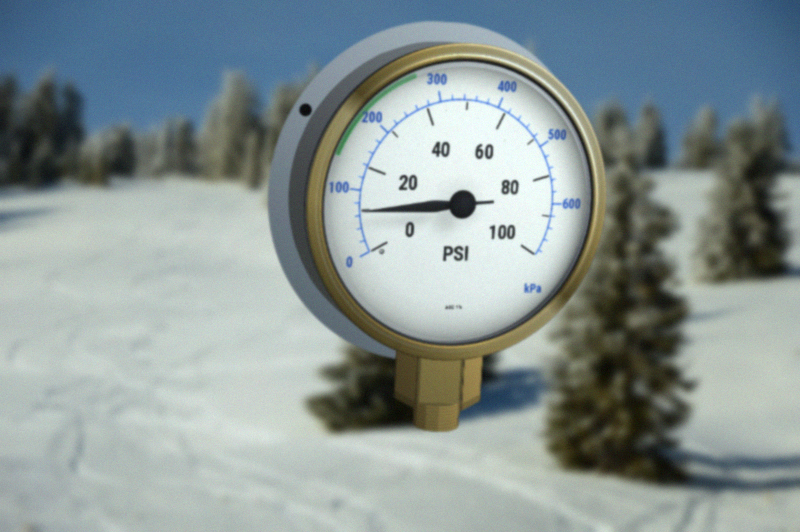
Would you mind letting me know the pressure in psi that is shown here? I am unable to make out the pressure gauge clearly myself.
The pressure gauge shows 10 psi
